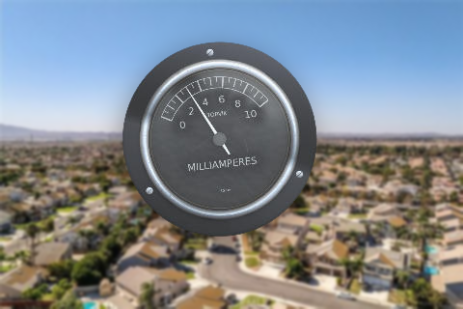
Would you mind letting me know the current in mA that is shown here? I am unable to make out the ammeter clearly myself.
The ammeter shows 3 mA
